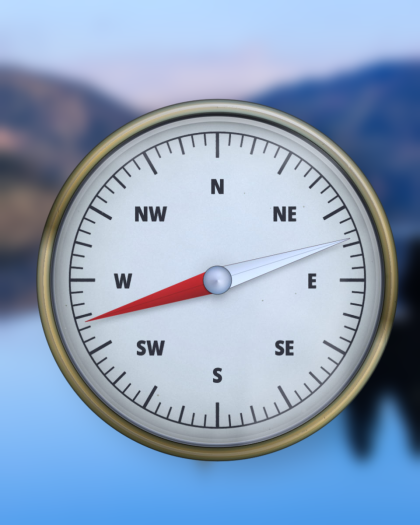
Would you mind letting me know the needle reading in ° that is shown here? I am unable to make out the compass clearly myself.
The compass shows 252.5 °
